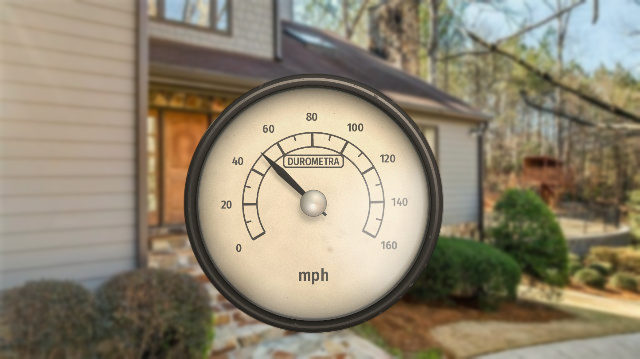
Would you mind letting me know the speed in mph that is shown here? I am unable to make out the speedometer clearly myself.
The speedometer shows 50 mph
